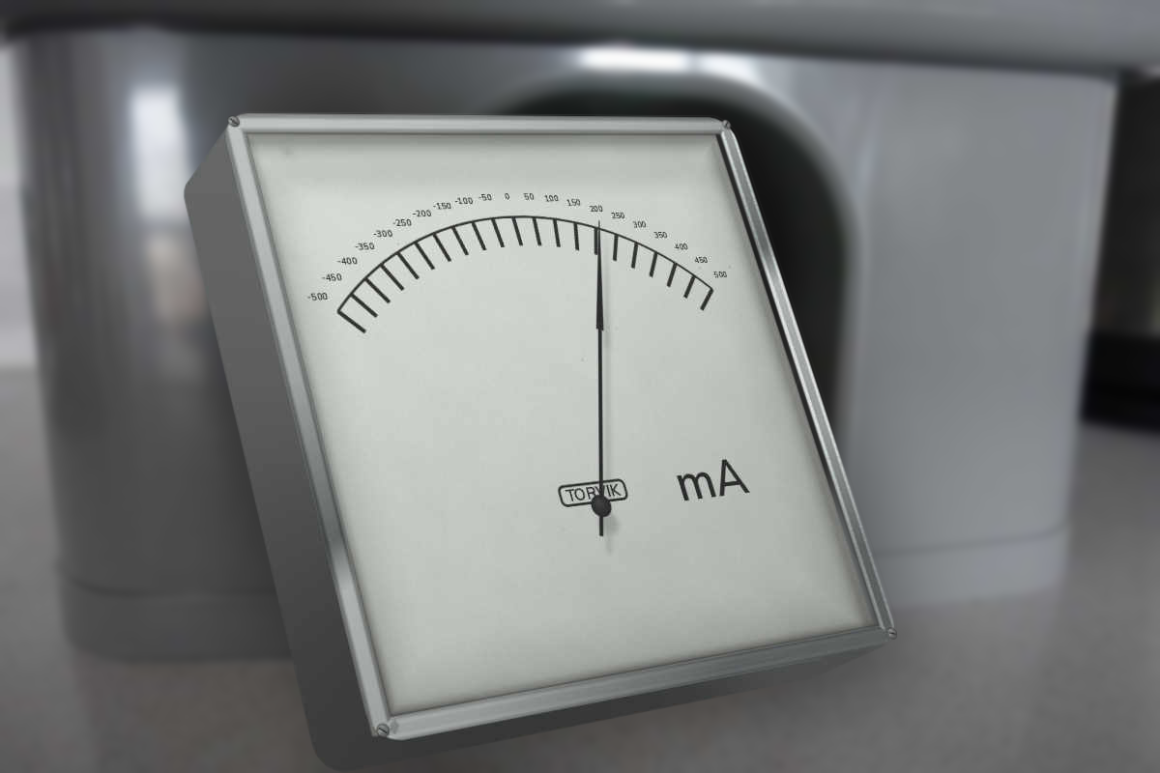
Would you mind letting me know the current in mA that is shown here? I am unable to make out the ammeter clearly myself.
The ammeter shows 200 mA
